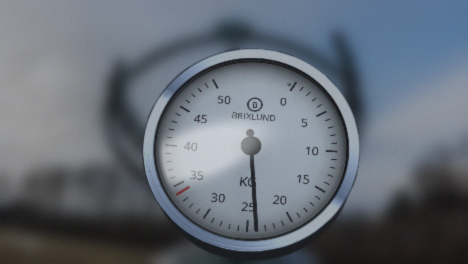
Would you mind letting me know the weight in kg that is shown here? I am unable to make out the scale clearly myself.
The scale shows 24 kg
